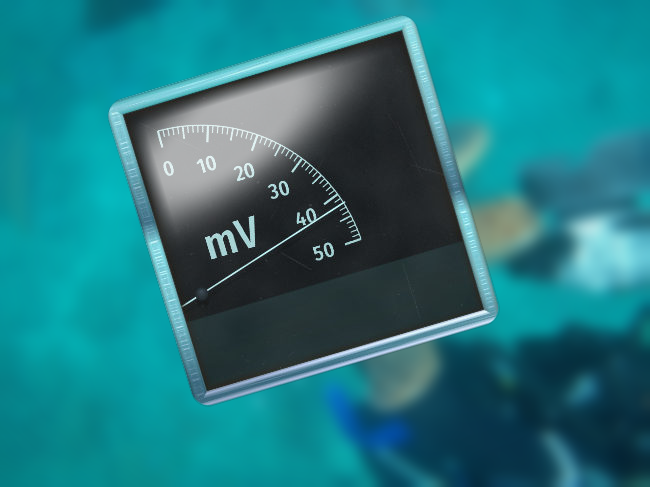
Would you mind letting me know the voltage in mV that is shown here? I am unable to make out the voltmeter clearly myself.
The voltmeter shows 42 mV
